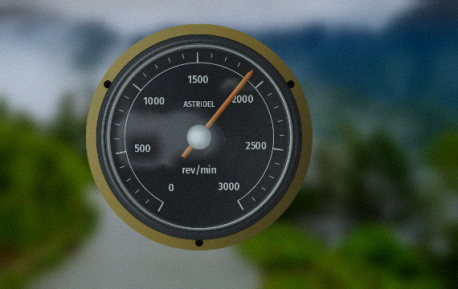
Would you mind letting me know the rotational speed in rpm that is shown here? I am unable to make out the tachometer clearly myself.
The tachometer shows 1900 rpm
